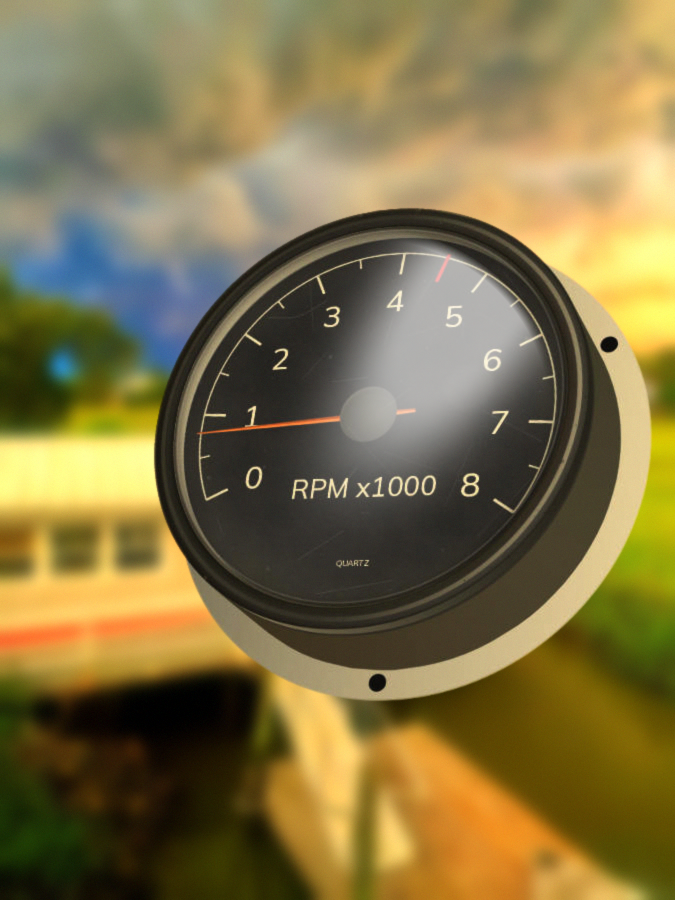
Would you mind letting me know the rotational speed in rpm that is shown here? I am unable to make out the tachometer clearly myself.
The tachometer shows 750 rpm
